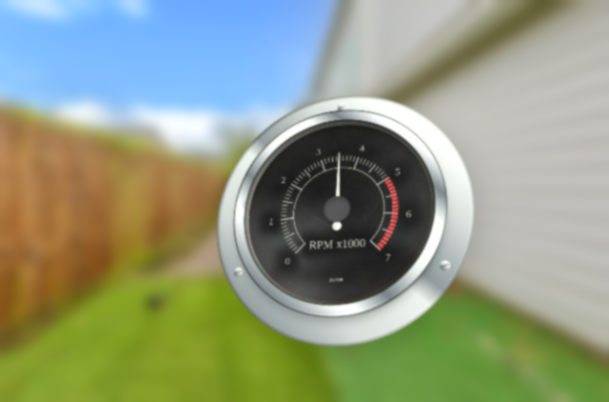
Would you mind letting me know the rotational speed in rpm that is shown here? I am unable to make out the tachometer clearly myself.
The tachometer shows 3500 rpm
